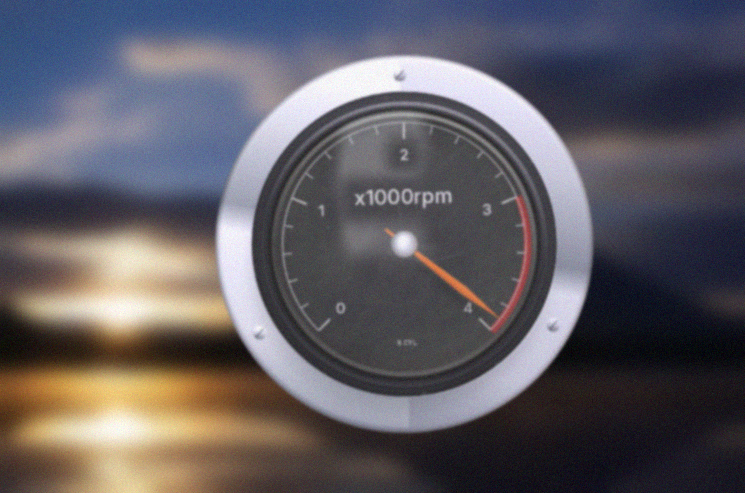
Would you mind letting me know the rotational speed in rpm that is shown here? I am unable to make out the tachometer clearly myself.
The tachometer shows 3900 rpm
